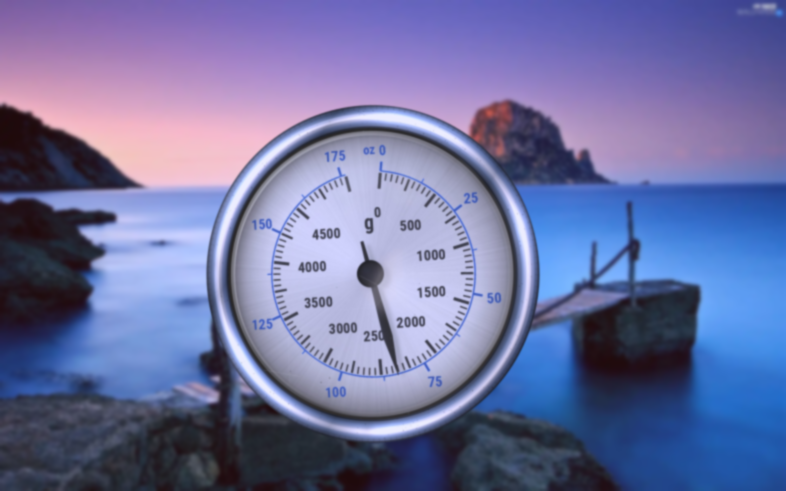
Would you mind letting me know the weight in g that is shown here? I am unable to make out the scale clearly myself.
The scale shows 2350 g
